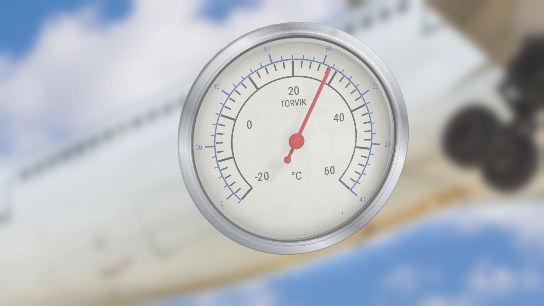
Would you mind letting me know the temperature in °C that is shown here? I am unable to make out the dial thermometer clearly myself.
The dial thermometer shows 28 °C
